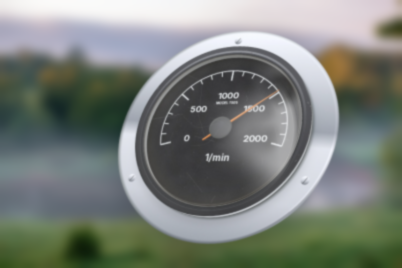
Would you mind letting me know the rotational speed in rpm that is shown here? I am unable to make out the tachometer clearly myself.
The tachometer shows 1500 rpm
